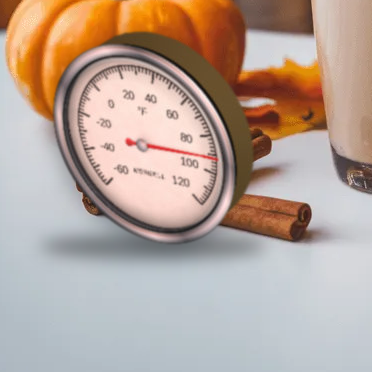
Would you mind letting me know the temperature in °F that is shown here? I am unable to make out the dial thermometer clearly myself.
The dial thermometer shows 90 °F
